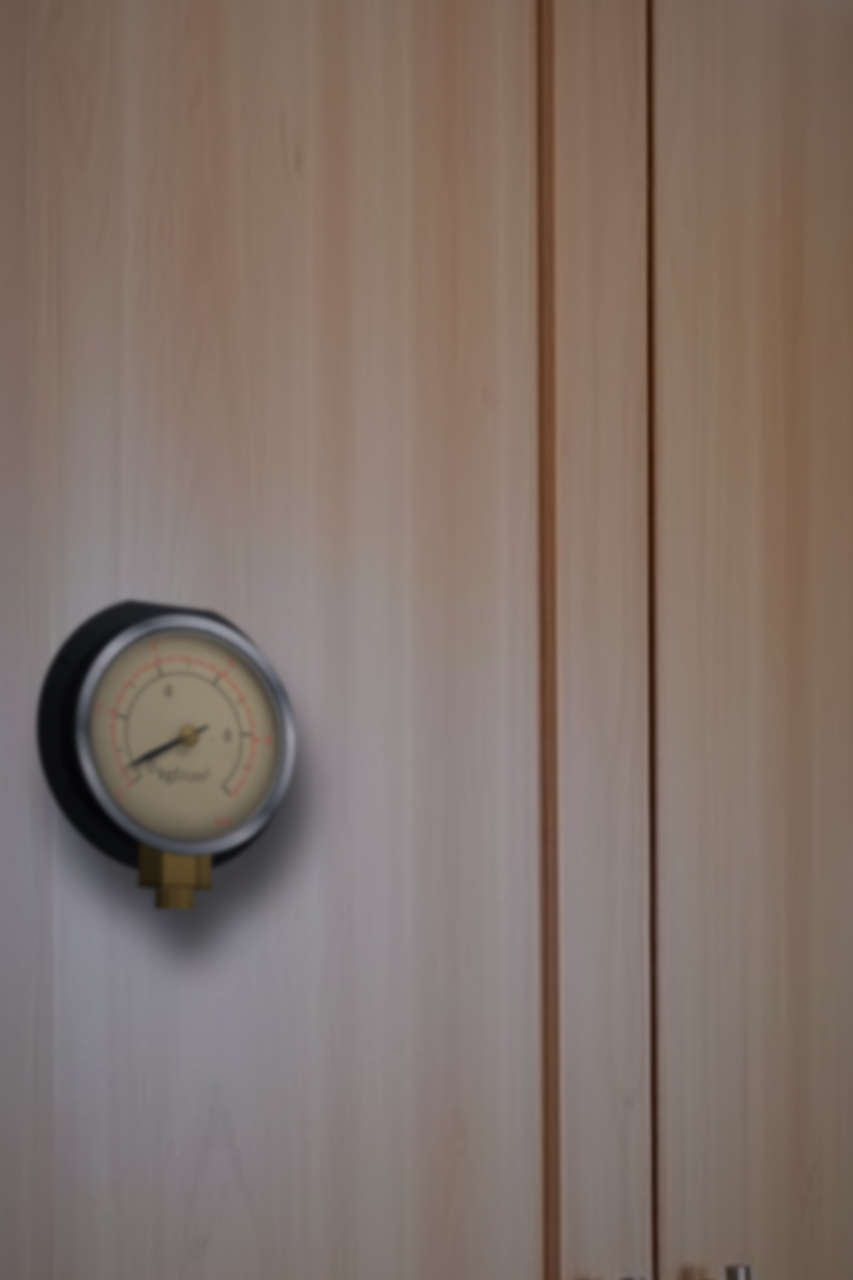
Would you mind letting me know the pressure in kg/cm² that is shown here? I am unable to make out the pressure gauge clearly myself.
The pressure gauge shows 0.5 kg/cm²
